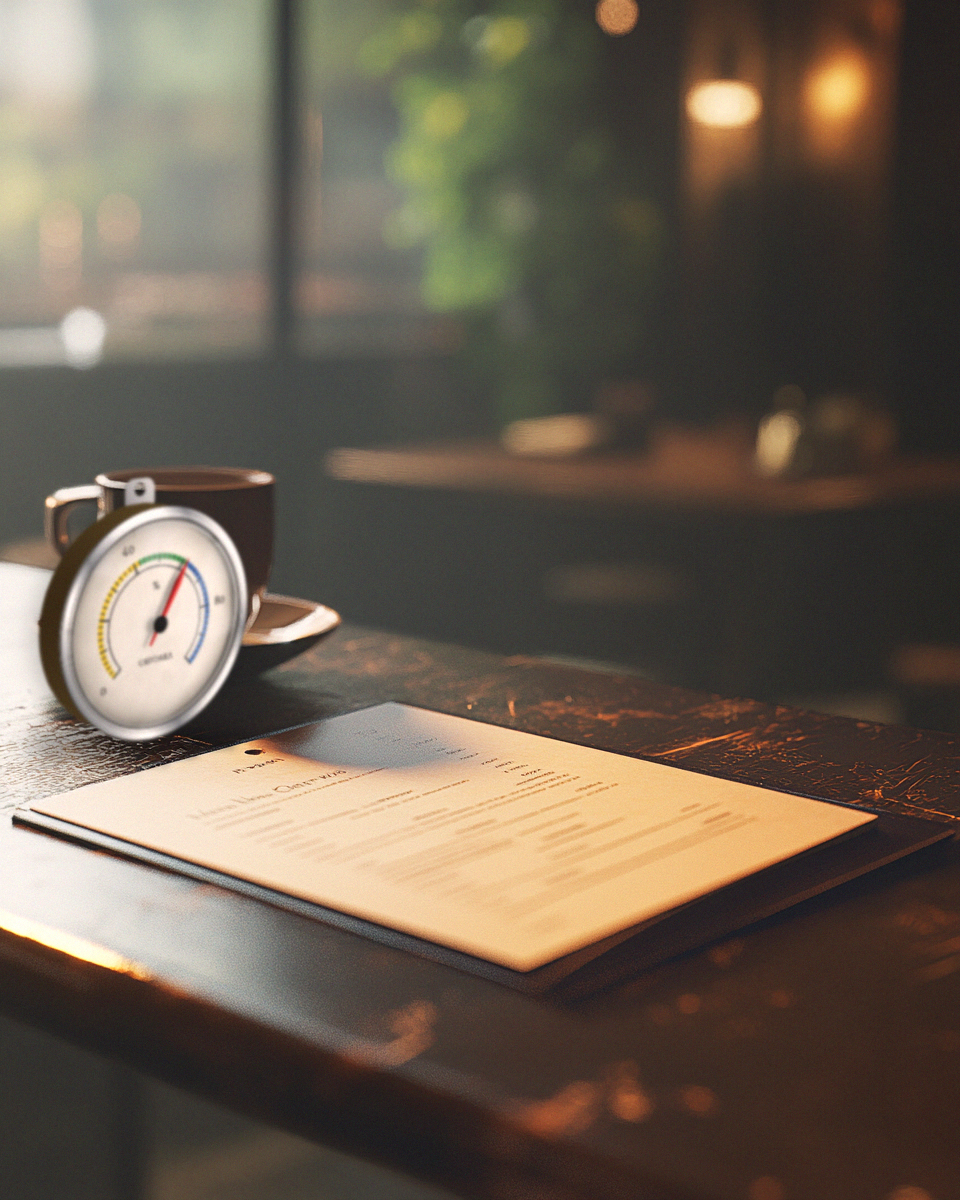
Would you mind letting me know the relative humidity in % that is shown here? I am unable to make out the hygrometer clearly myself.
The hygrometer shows 60 %
